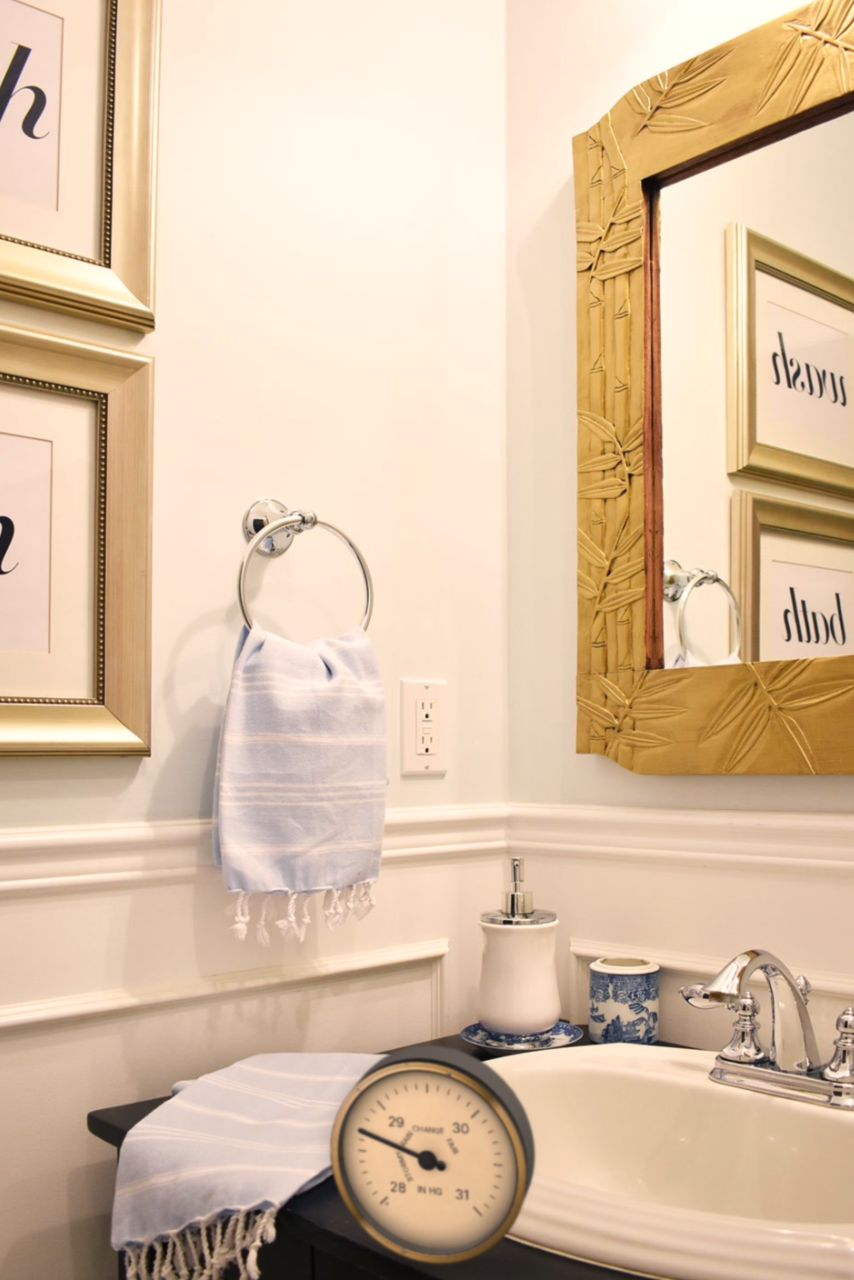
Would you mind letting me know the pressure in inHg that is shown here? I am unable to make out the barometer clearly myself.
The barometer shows 28.7 inHg
